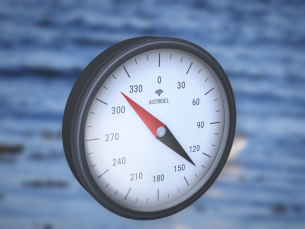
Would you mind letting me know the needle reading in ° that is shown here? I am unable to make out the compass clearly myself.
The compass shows 315 °
